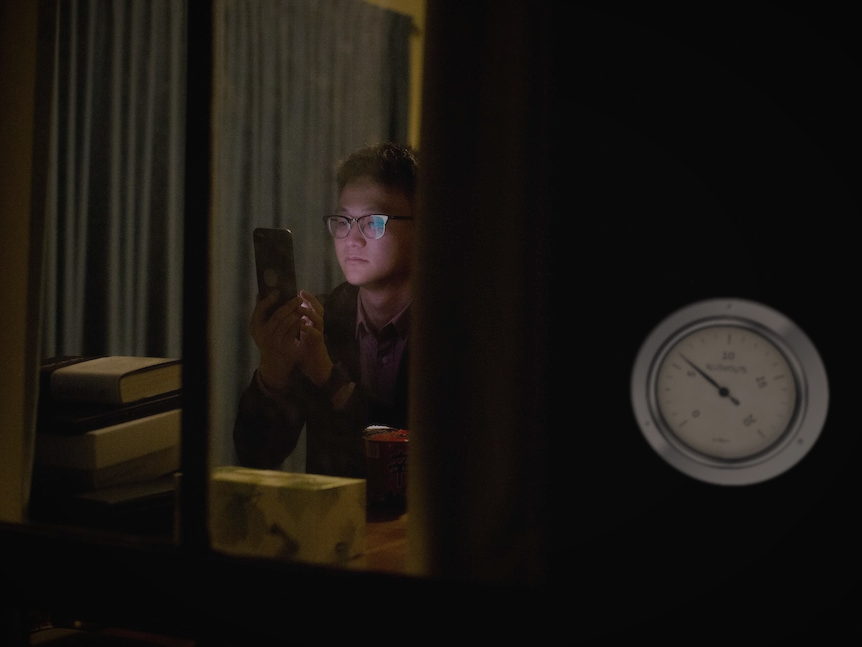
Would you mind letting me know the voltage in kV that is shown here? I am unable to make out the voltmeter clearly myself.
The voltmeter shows 6 kV
